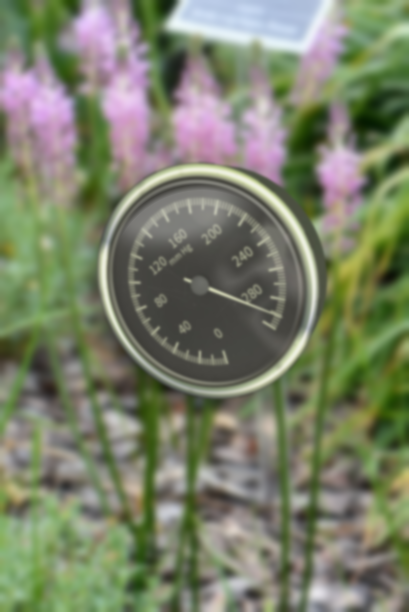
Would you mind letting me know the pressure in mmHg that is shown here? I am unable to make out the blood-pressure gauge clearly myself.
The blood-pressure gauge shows 290 mmHg
